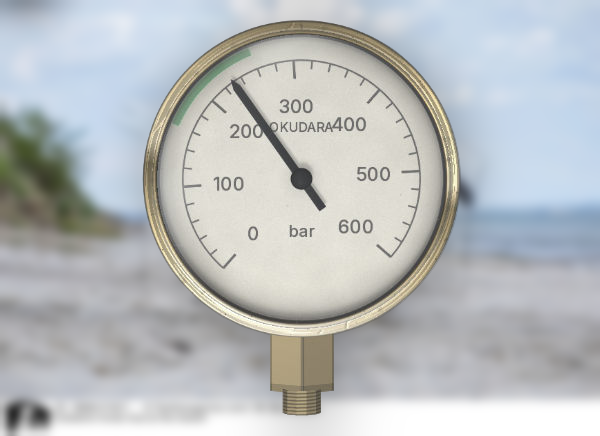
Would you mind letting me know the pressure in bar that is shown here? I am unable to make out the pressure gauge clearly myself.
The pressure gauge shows 230 bar
